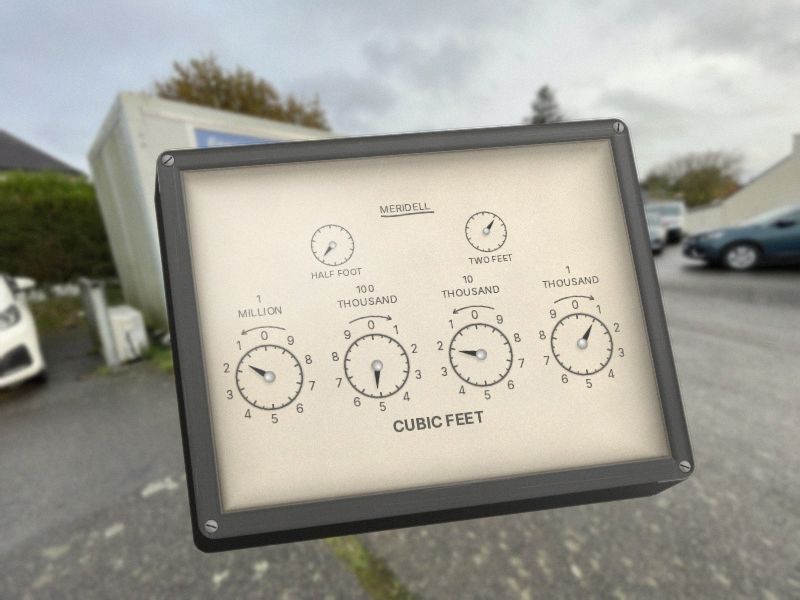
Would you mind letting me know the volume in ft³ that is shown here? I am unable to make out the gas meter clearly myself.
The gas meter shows 152100 ft³
